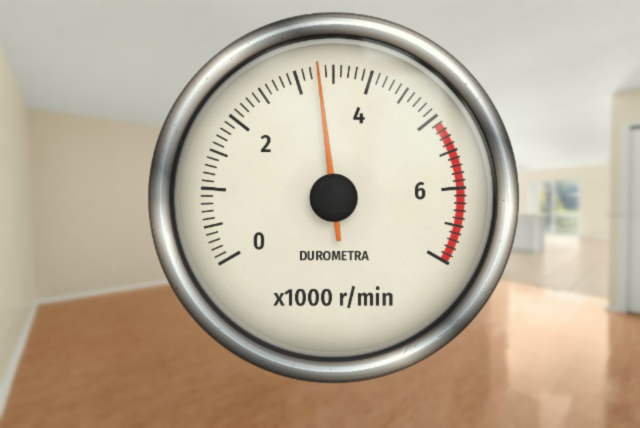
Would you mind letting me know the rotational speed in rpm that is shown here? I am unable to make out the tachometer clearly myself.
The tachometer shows 3300 rpm
